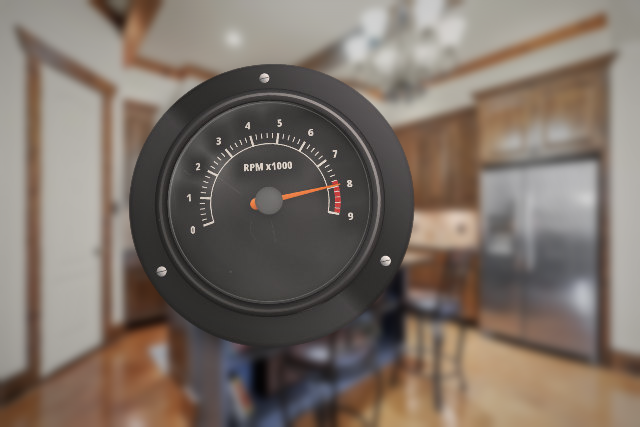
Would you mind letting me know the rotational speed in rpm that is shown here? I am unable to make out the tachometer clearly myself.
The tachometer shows 8000 rpm
